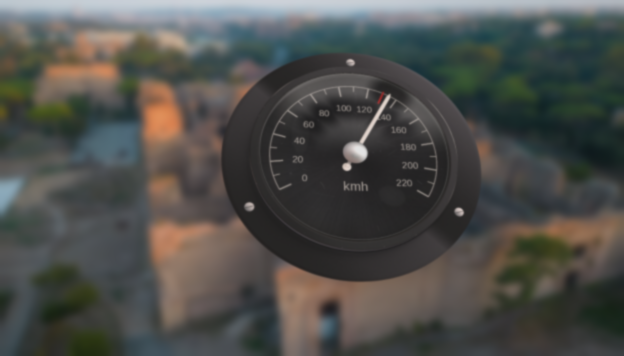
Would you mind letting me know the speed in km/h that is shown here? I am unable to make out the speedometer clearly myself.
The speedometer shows 135 km/h
